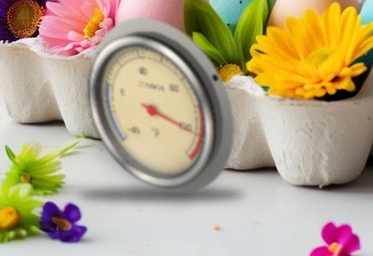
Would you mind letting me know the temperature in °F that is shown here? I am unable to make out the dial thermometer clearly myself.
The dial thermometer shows 120 °F
